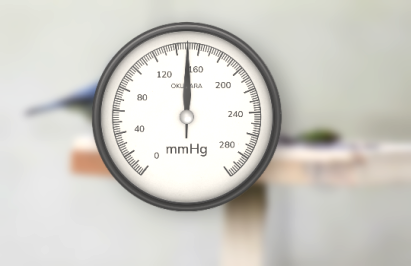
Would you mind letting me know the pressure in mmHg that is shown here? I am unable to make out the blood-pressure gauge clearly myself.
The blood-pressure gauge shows 150 mmHg
